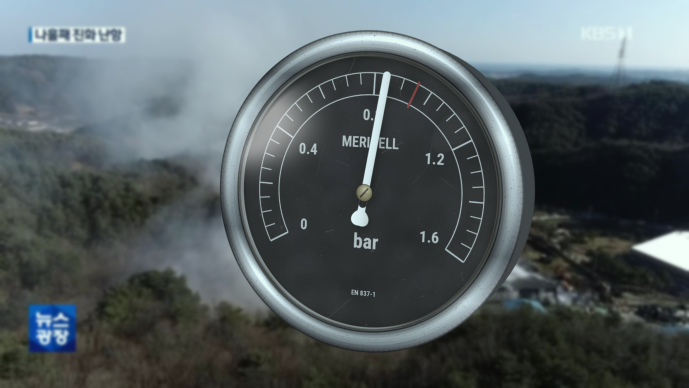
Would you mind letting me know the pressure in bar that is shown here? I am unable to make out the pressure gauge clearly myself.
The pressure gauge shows 0.85 bar
